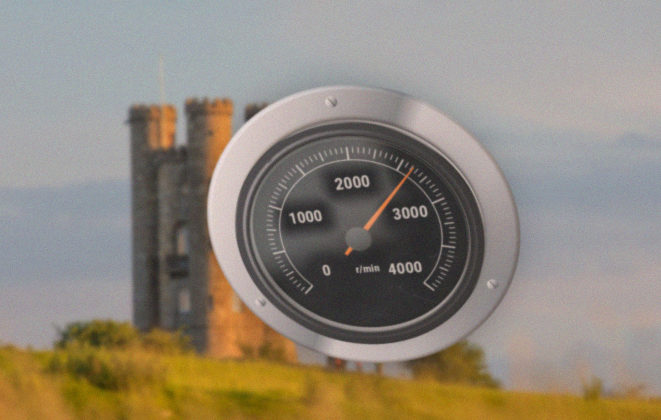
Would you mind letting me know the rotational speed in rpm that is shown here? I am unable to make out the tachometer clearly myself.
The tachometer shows 2600 rpm
